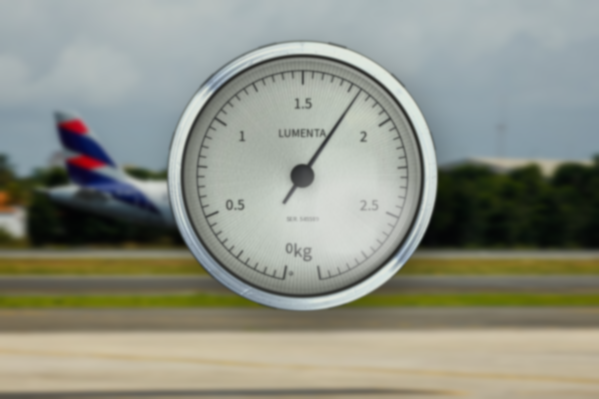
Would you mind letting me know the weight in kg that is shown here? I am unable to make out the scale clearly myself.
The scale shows 1.8 kg
